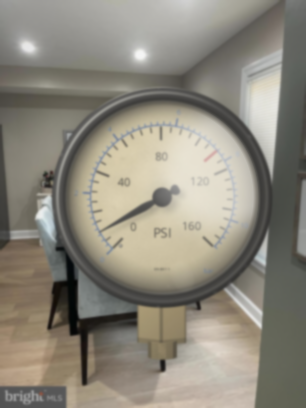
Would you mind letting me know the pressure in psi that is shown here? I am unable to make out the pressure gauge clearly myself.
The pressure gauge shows 10 psi
